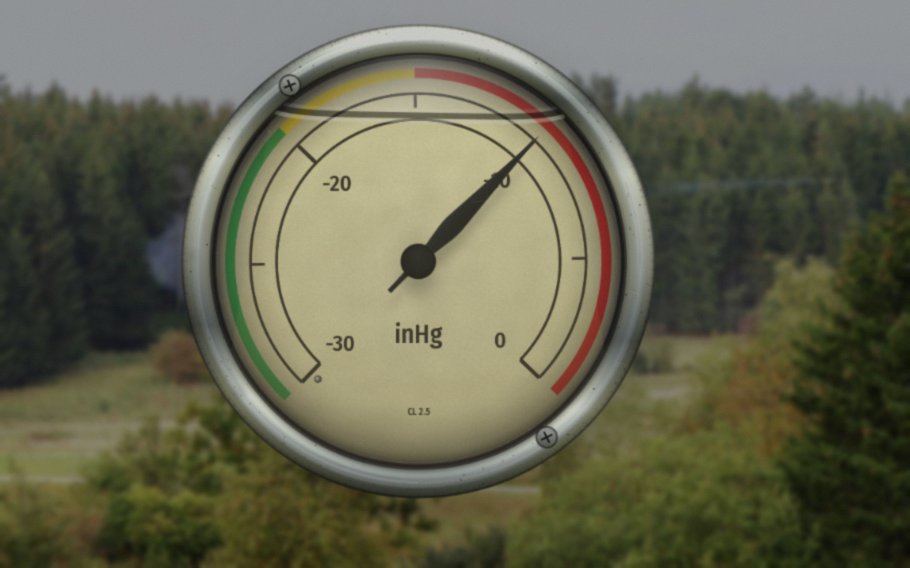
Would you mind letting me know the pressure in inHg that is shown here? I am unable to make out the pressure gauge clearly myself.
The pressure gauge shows -10 inHg
